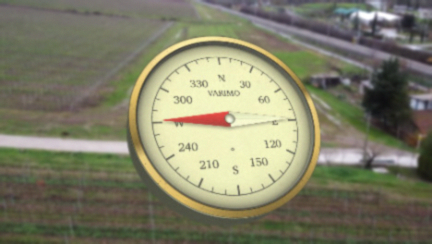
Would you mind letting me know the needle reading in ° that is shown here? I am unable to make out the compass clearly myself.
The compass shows 270 °
